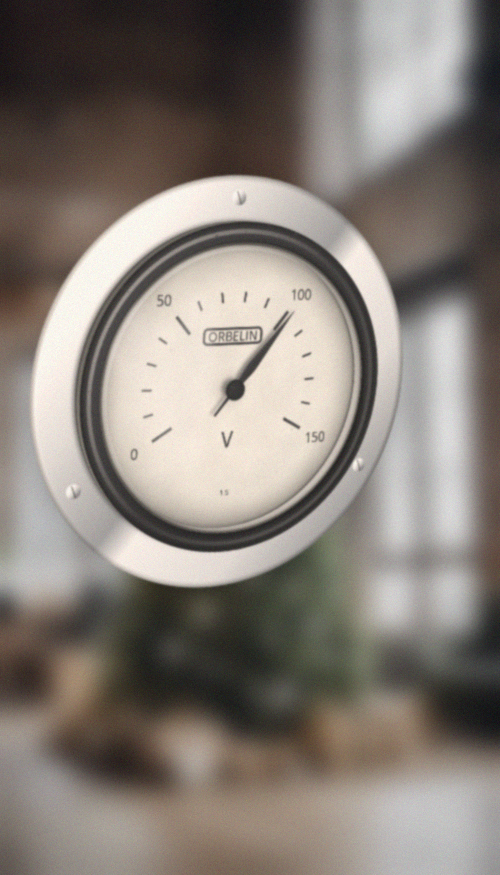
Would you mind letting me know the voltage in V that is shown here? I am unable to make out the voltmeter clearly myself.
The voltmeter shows 100 V
